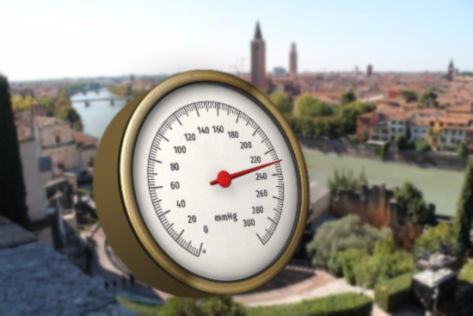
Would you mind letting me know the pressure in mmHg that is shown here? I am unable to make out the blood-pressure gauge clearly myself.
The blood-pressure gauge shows 230 mmHg
